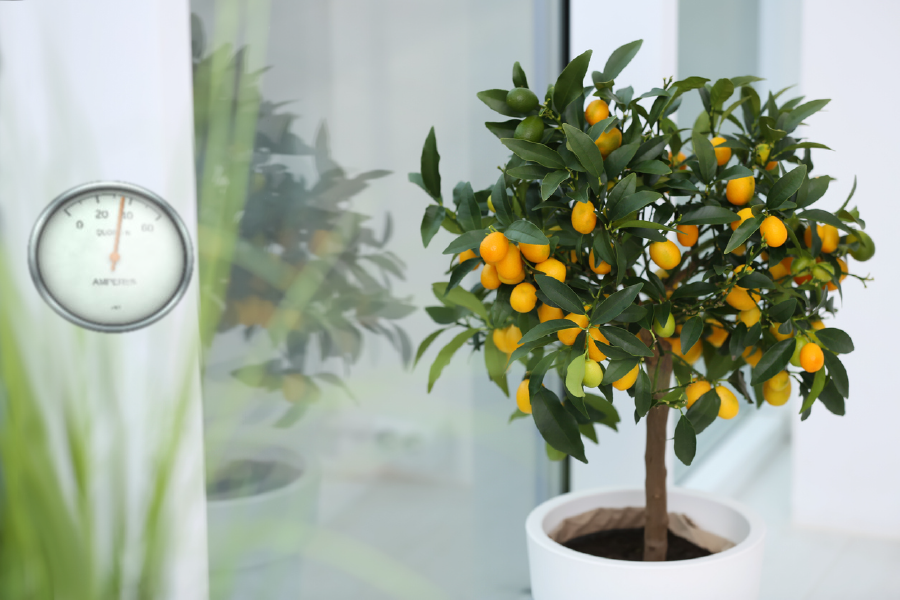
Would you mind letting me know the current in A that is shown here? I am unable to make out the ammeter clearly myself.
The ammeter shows 35 A
